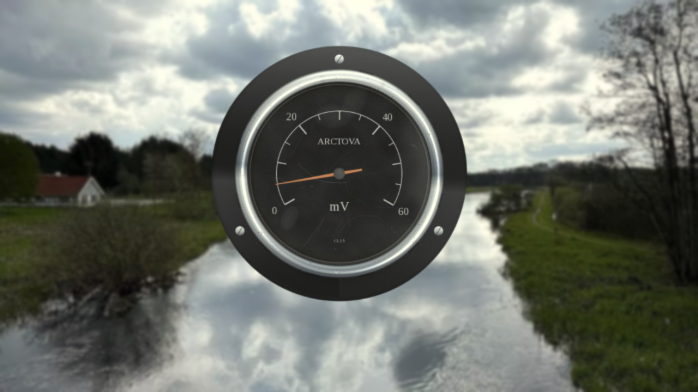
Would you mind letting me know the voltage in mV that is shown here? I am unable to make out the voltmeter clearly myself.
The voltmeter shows 5 mV
